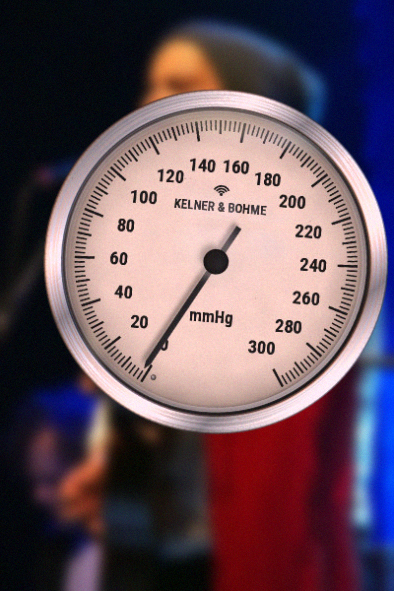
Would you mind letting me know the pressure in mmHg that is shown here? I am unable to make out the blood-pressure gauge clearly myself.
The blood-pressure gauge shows 2 mmHg
